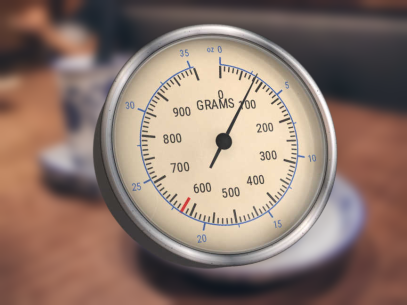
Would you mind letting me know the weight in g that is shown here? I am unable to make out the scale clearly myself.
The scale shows 80 g
